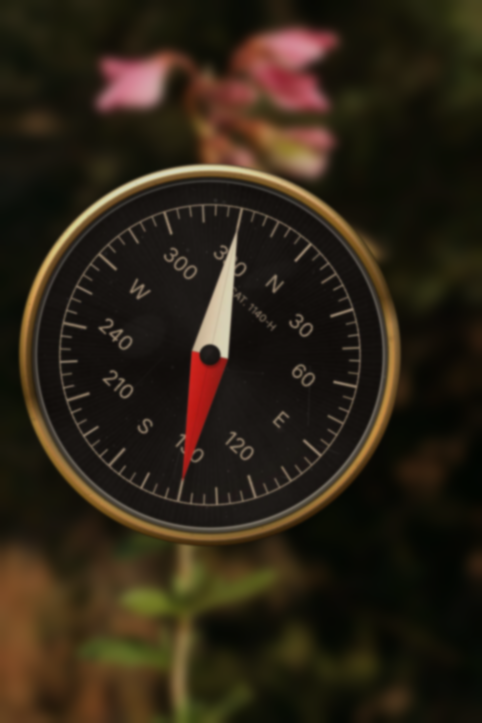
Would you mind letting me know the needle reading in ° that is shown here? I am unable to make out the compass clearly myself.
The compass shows 150 °
